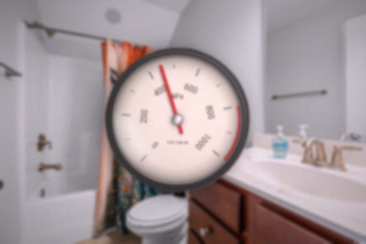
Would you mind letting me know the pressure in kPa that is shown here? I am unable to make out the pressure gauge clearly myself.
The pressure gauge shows 450 kPa
